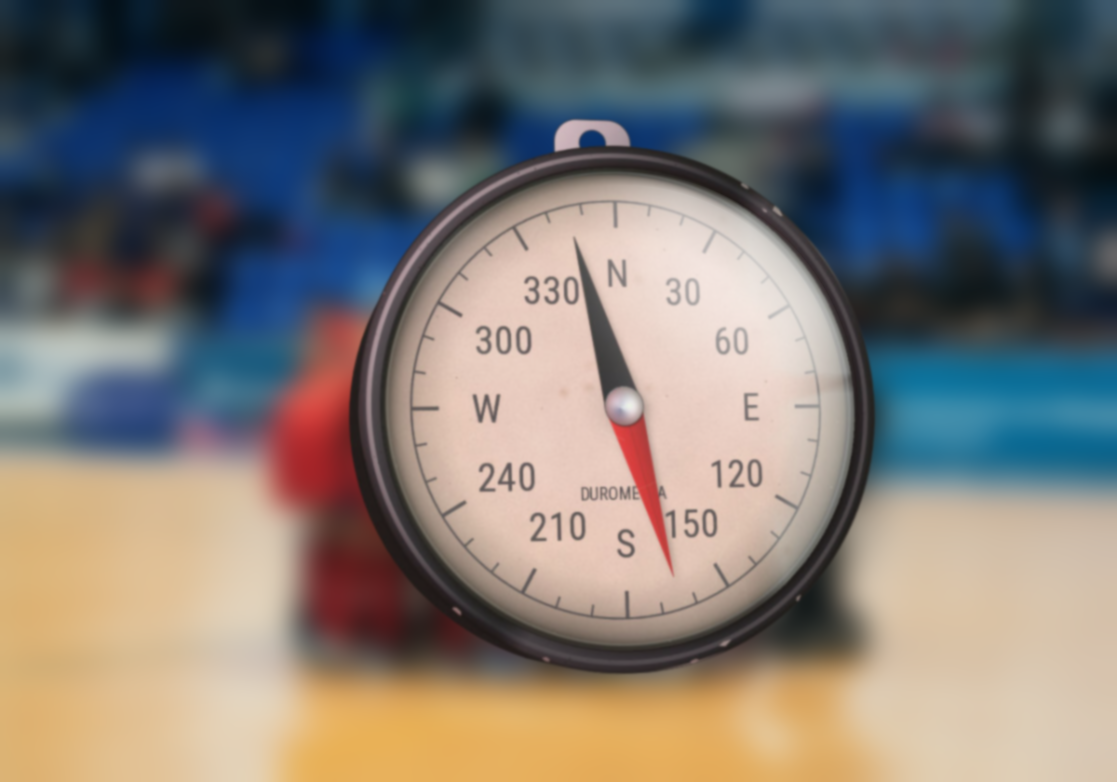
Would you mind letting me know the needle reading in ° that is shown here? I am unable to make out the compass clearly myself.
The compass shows 165 °
